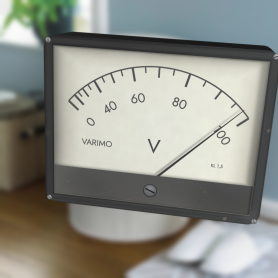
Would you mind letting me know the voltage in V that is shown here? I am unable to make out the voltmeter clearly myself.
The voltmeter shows 97.5 V
